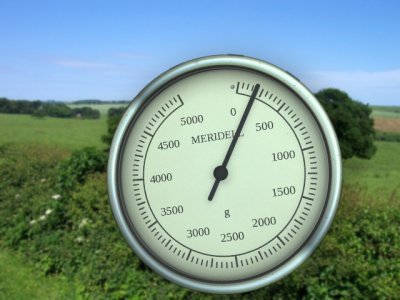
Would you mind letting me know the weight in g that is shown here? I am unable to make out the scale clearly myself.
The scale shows 200 g
